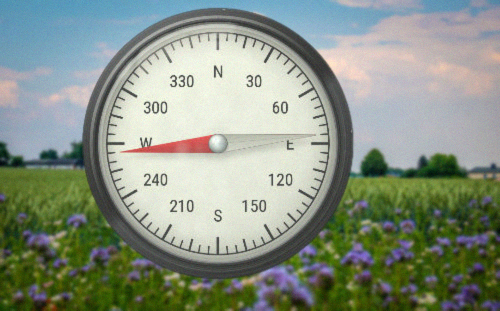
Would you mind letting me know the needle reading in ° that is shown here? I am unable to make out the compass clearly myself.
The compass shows 265 °
